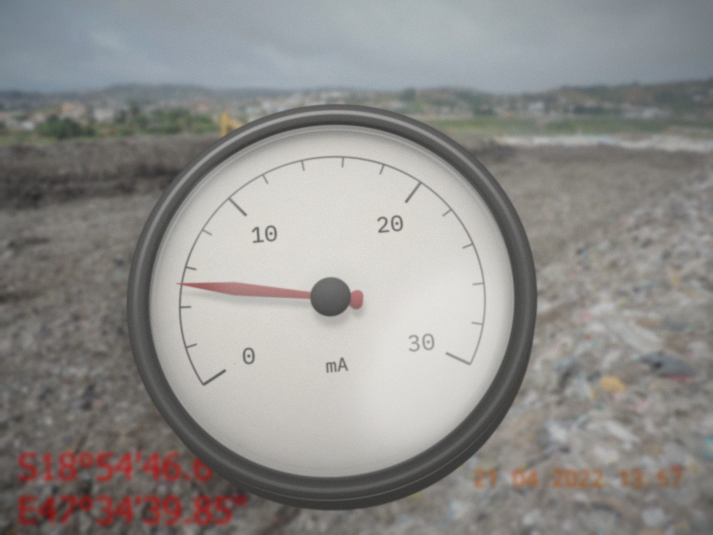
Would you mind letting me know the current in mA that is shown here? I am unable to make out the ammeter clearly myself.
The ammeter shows 5 mA
